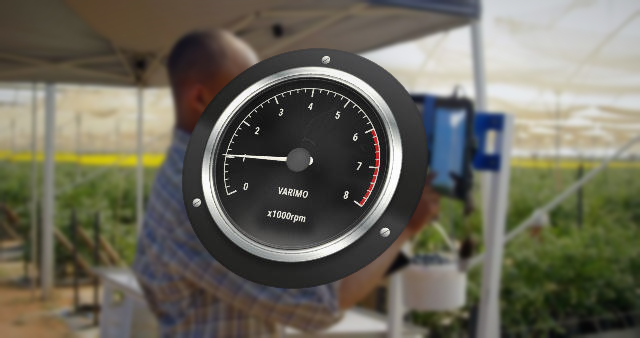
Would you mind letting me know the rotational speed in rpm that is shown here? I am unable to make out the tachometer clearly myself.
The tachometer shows 1000 rpm
